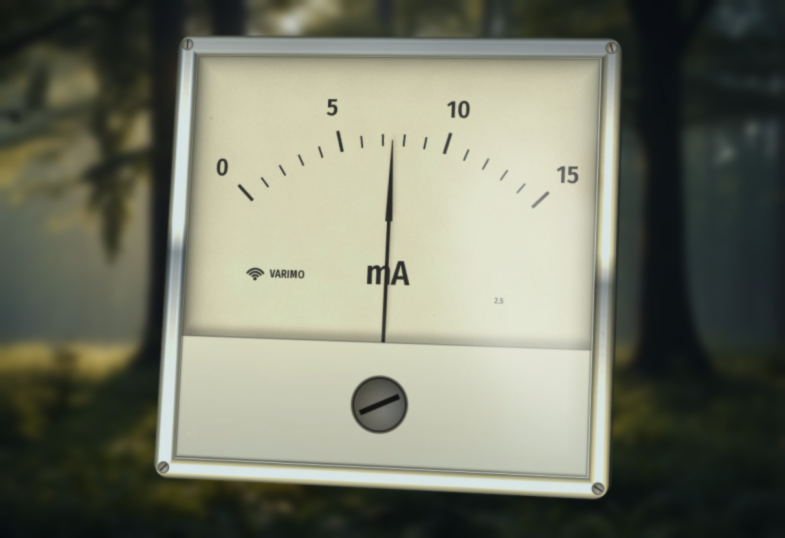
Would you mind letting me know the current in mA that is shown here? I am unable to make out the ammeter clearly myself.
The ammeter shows 7.5 mA
